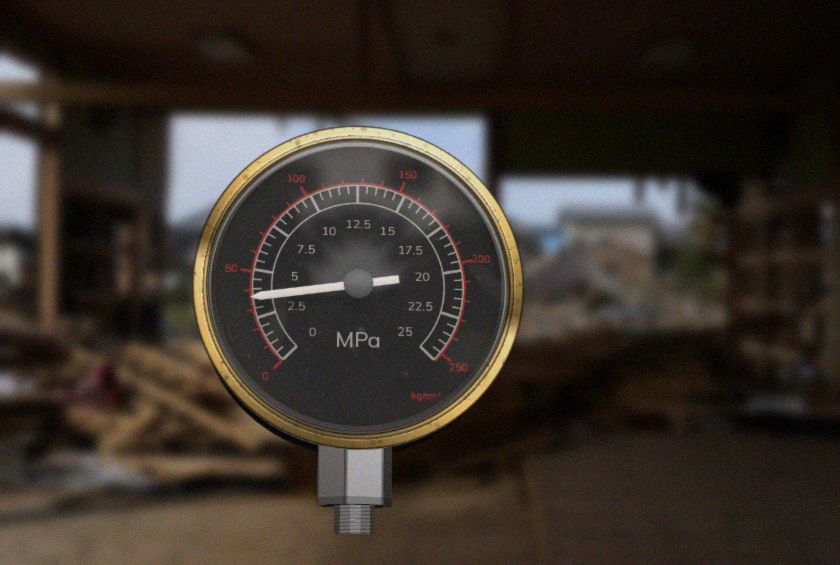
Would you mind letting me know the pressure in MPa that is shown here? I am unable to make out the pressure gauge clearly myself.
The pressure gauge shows 3.5 MPa
